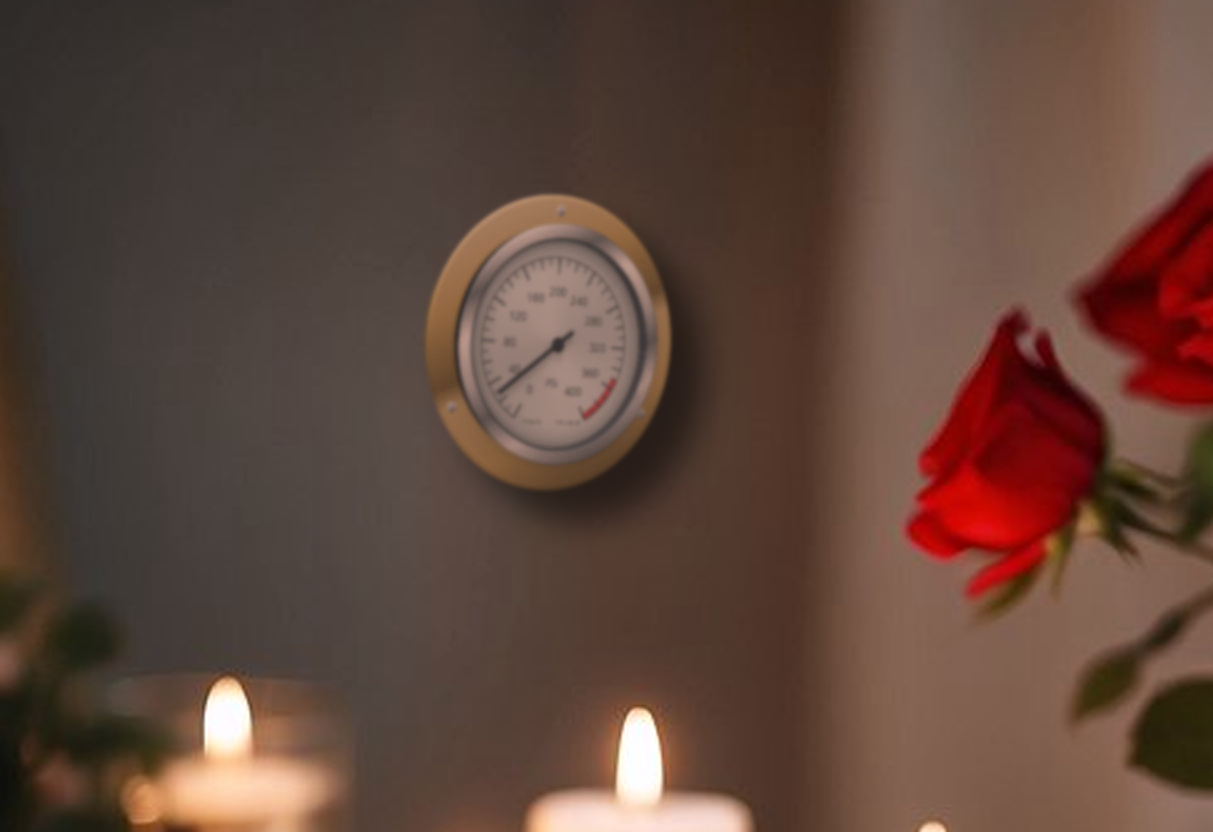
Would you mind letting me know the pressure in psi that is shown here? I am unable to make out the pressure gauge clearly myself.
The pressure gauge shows 30 psi
